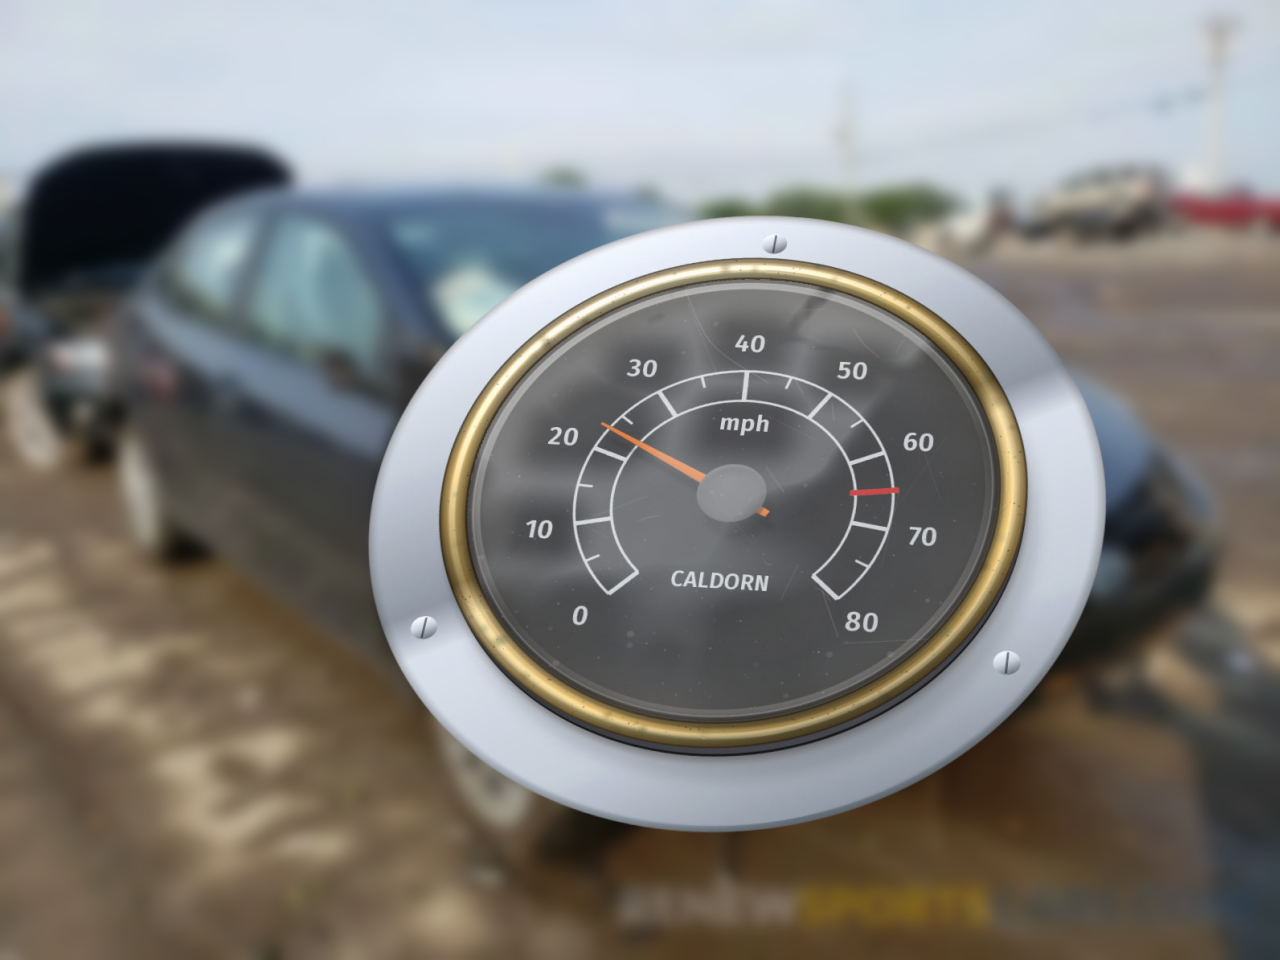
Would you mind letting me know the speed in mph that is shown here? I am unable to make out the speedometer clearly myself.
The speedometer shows 22.5 mph
